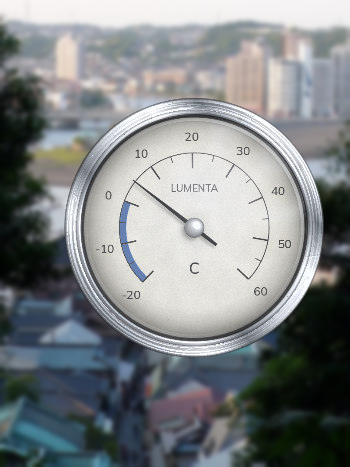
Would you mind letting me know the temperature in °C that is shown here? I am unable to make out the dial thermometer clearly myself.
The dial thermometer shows 5 °C
